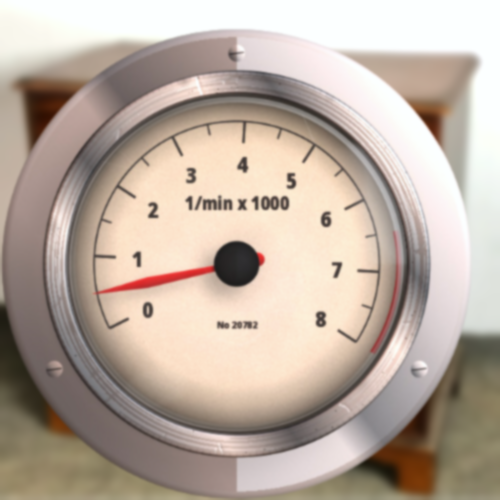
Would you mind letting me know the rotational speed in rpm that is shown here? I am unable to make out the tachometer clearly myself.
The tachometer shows 500 rpm
